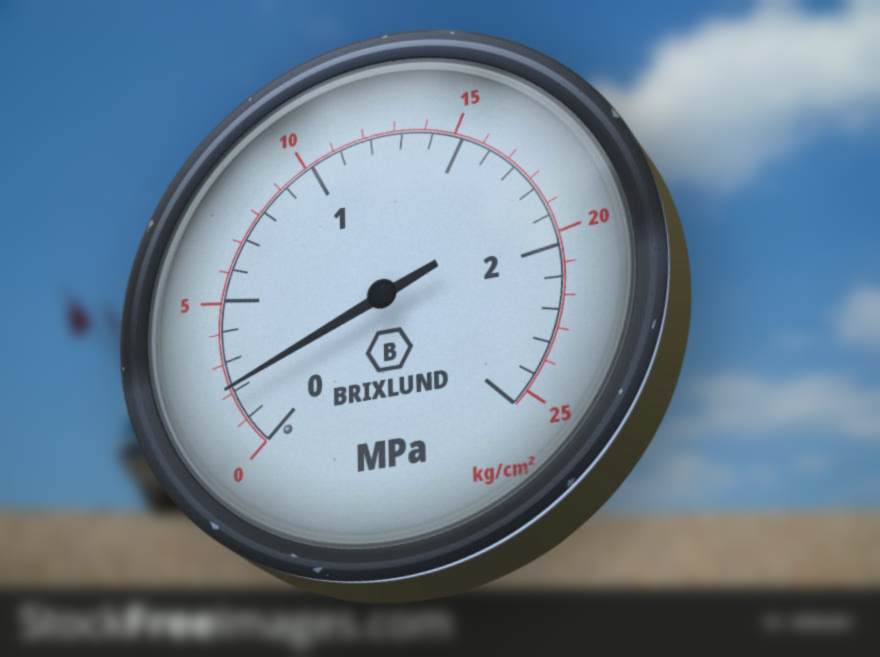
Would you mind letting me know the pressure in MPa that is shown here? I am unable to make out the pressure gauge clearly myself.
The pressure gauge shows 0.2 MPa
